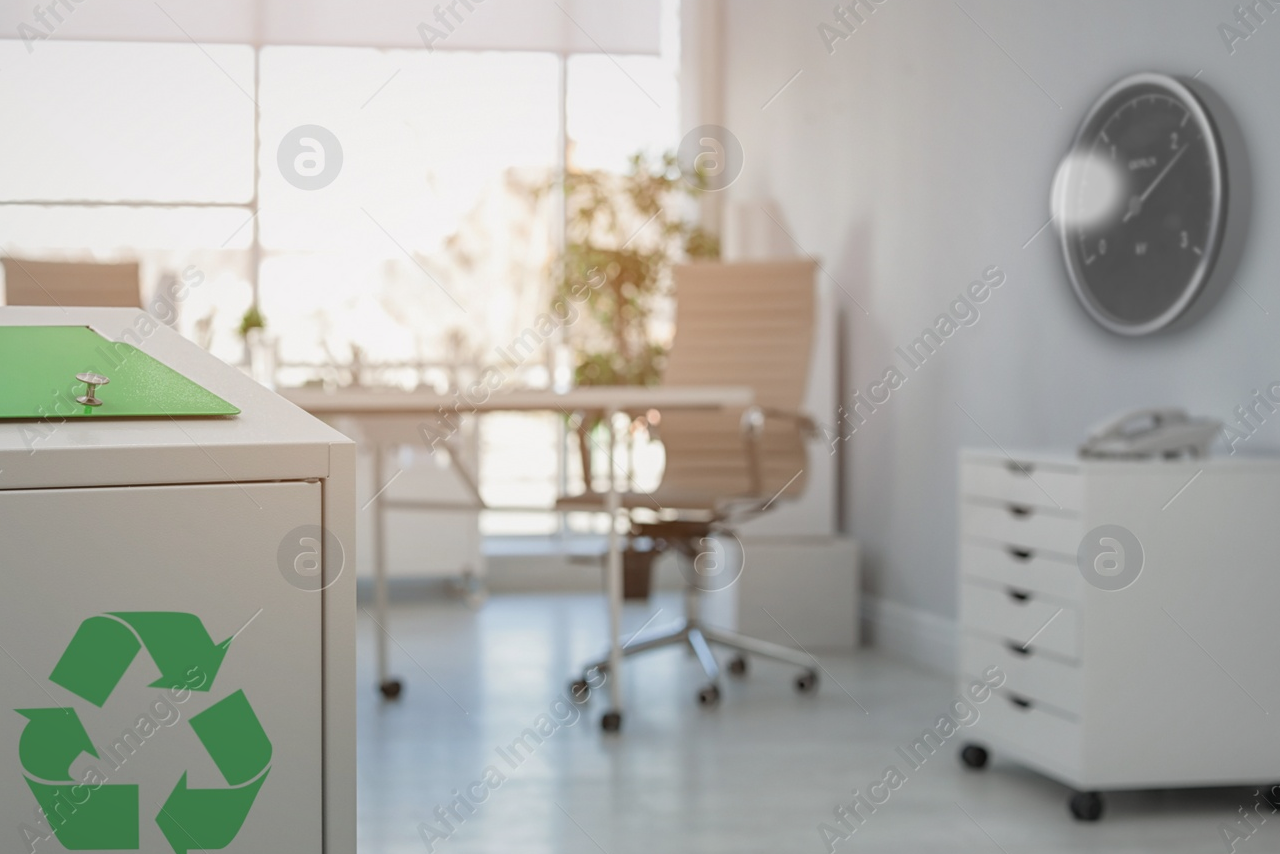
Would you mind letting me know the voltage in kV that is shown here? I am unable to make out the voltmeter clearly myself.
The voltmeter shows 2.2 kV
